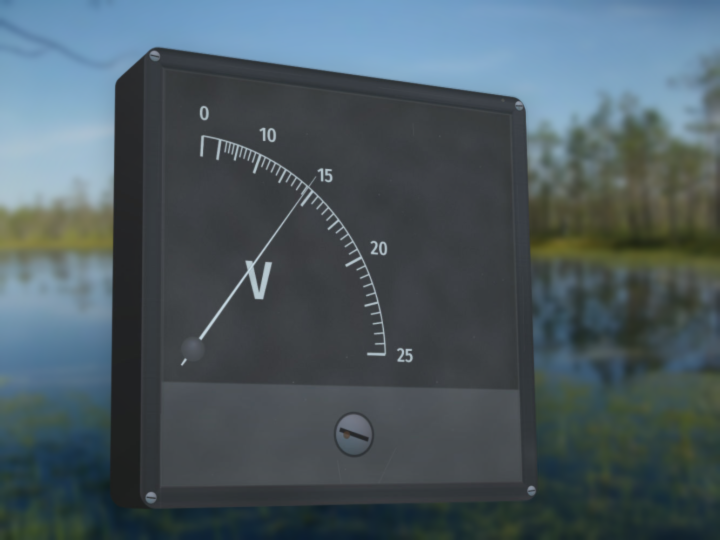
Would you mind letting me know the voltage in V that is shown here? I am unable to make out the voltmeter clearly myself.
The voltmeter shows 14.5 V
